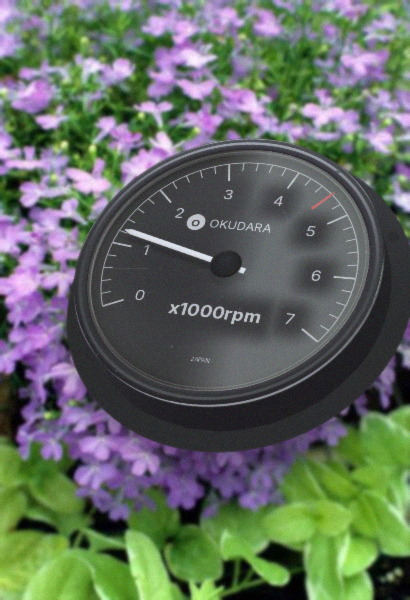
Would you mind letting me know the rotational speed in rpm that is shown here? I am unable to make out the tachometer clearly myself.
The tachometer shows 1200 rpm
